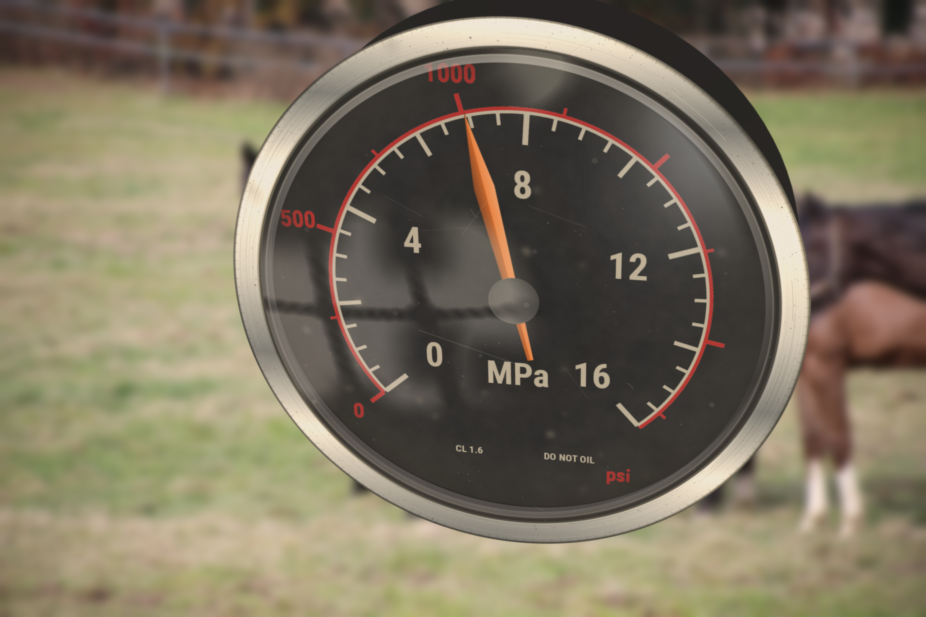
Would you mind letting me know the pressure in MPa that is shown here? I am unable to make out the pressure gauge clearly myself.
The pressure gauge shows 7 MPa
